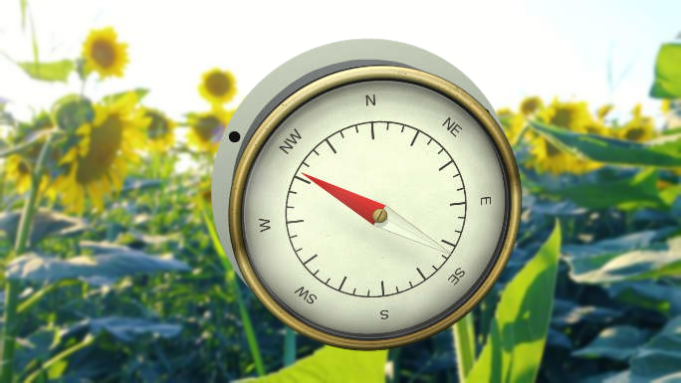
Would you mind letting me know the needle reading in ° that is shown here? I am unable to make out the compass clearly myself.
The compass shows 305 °
